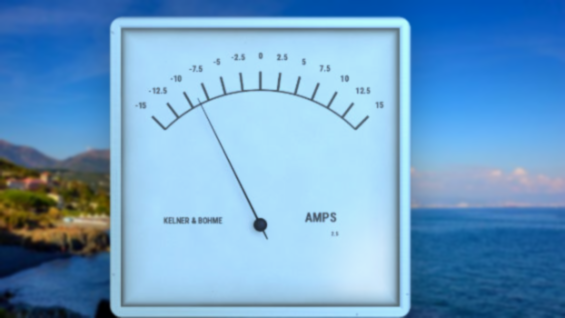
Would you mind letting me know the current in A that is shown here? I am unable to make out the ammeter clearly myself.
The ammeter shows -8.75 A
